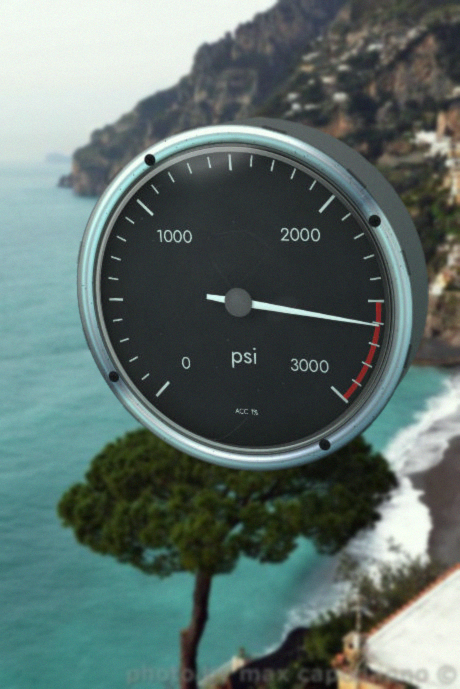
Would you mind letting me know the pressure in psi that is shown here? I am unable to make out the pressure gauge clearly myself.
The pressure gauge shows 2600 psi
